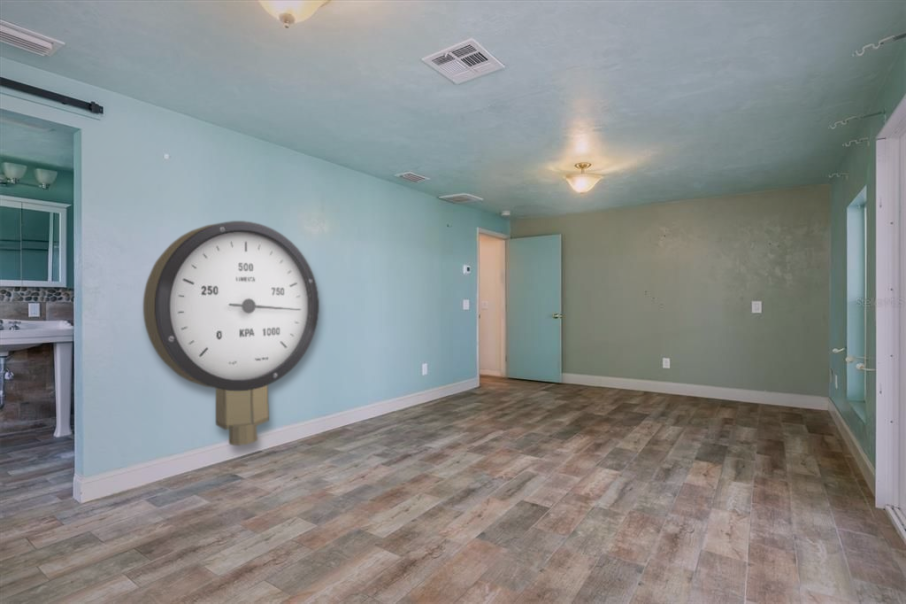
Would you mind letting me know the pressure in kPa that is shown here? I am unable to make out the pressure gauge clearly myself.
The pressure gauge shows 850 kPa
